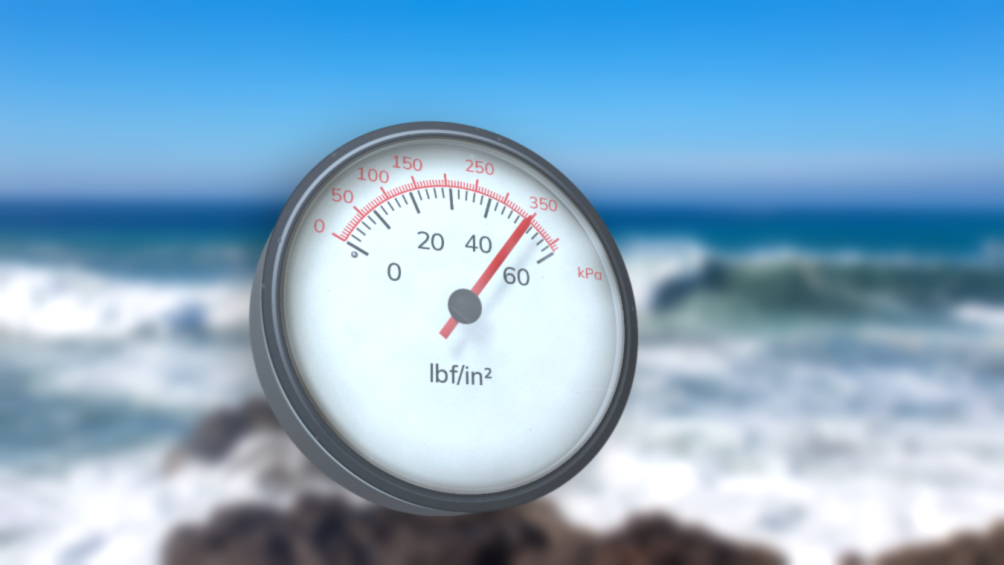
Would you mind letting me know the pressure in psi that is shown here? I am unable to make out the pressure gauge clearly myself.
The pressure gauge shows 50 psi
